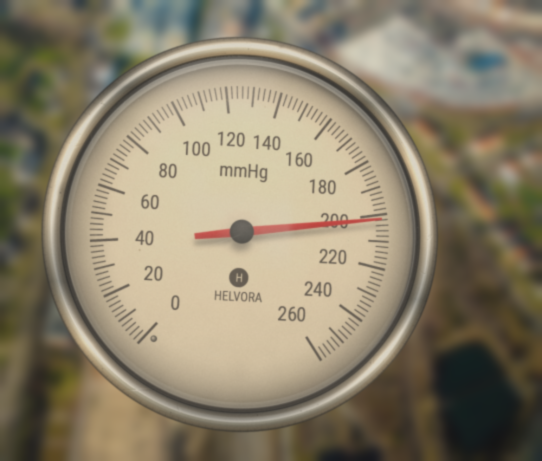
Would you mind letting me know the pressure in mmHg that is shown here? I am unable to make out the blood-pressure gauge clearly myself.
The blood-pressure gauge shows 202 mmHg
